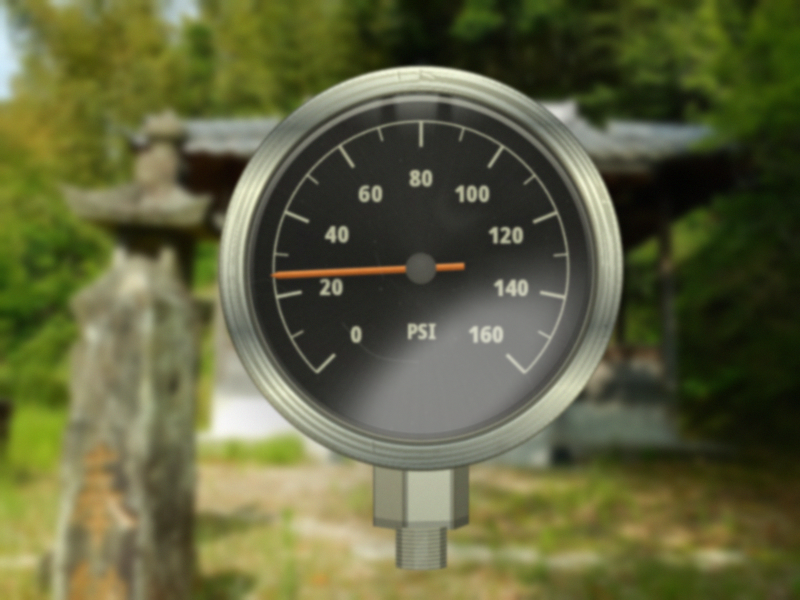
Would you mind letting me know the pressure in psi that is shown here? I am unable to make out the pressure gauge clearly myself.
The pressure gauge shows 25 psi
